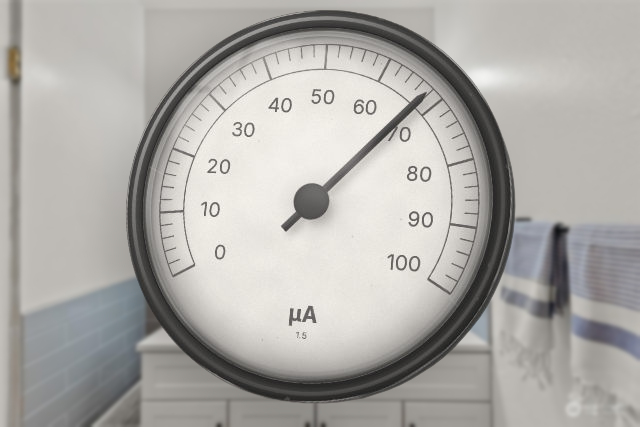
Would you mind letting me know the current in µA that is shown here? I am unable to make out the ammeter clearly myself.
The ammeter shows 68 µA
